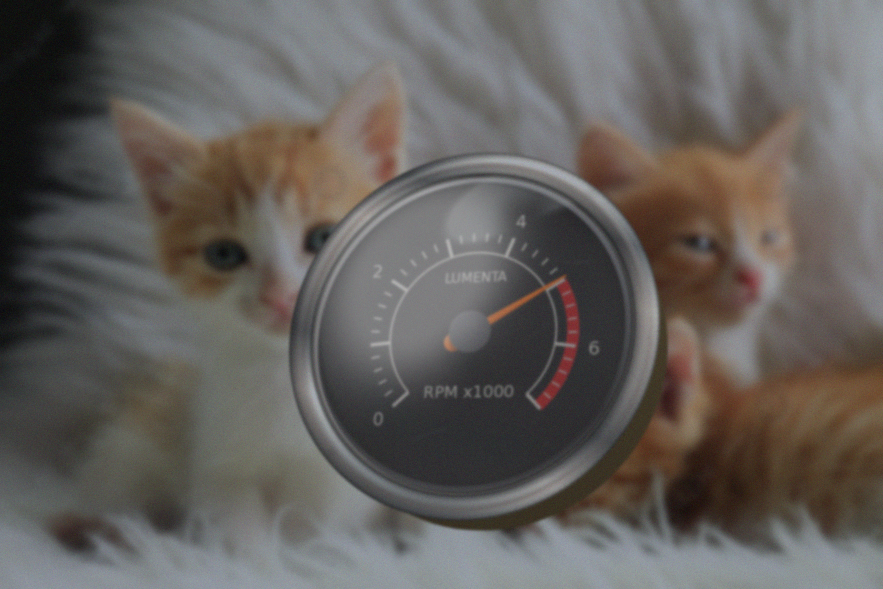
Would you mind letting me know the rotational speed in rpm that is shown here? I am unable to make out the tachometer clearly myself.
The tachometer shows 5000 rpm
